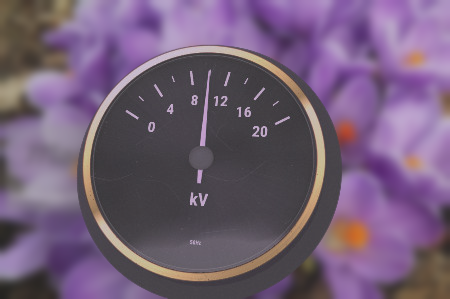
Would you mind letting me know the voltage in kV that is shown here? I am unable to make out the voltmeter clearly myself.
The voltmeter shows 10 kV
